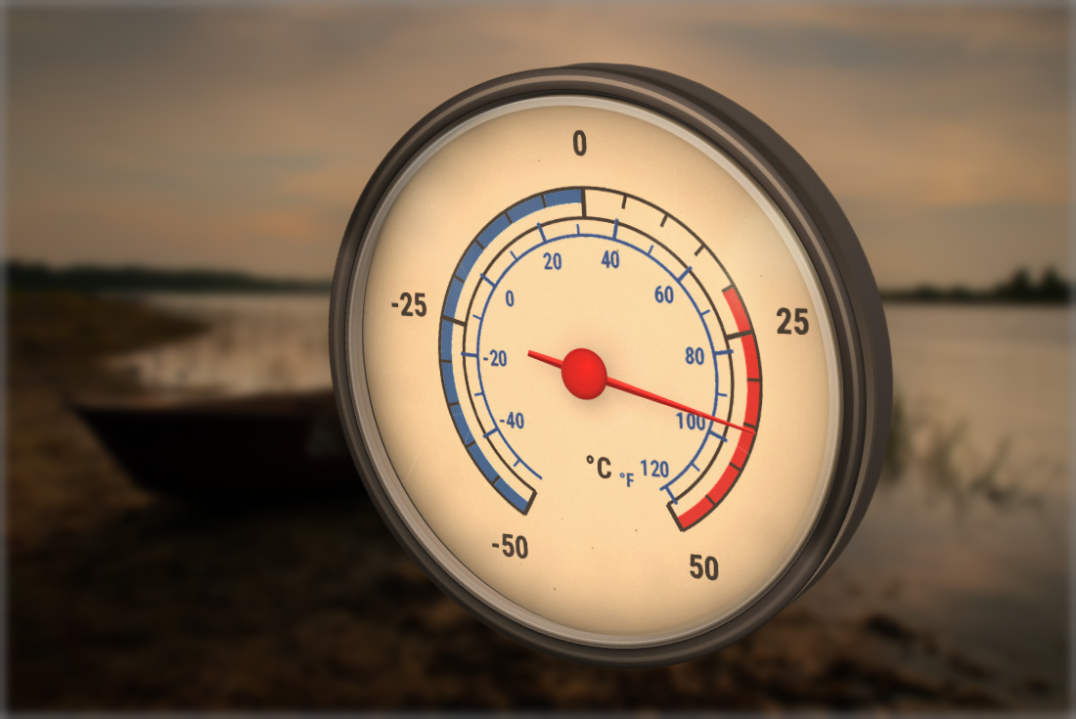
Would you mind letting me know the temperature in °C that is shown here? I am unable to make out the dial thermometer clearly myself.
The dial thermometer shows 35 °C
